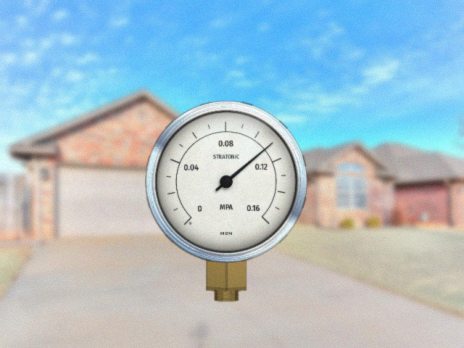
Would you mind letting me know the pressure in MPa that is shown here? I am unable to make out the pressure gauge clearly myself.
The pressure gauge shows 0.11 MPa
